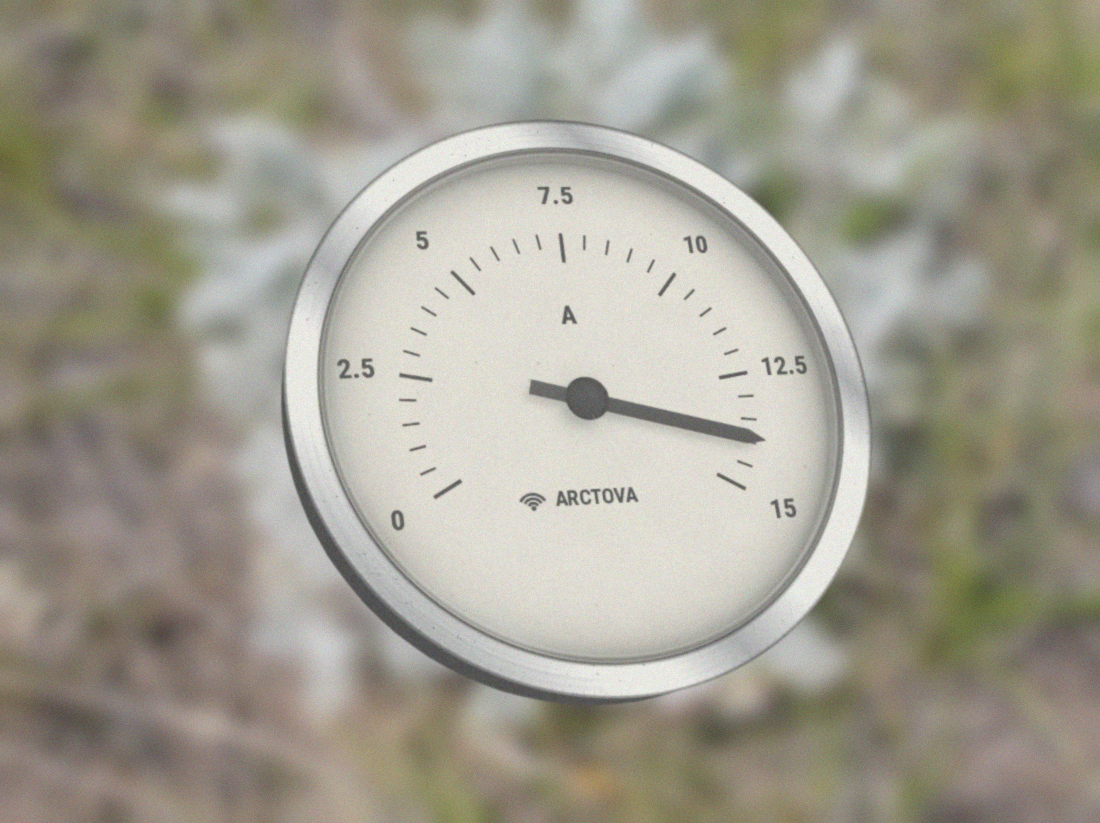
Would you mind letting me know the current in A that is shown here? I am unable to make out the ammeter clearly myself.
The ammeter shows 14 A
